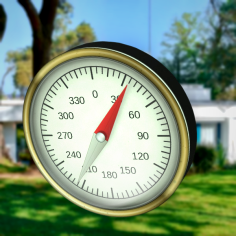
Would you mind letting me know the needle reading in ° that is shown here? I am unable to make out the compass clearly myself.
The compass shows 35 °
